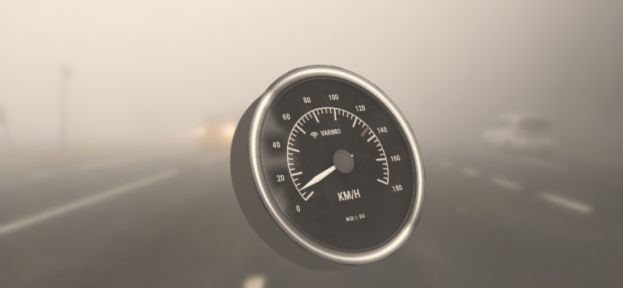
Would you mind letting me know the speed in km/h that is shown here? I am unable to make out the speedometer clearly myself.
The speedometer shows 8 km/h
